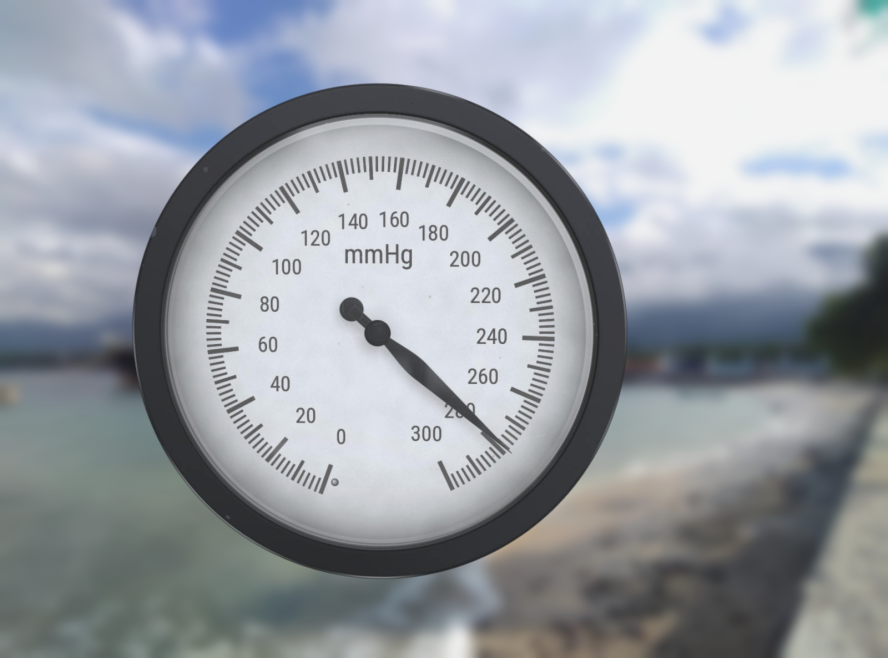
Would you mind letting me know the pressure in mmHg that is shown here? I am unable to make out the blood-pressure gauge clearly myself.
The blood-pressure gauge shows 278 mmHg
